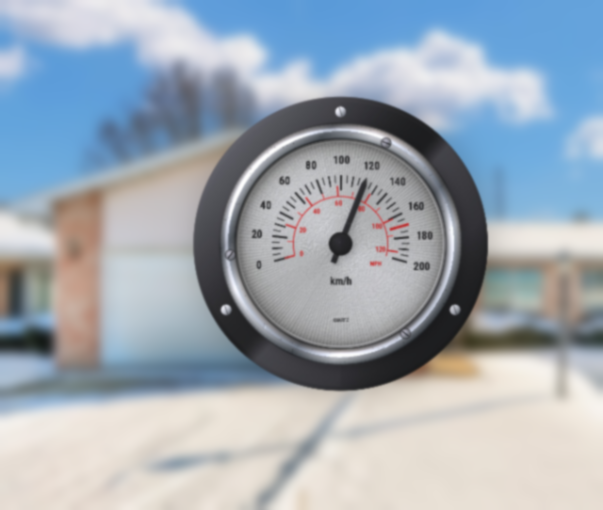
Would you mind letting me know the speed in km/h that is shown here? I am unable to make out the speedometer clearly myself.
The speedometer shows 120 km/h
